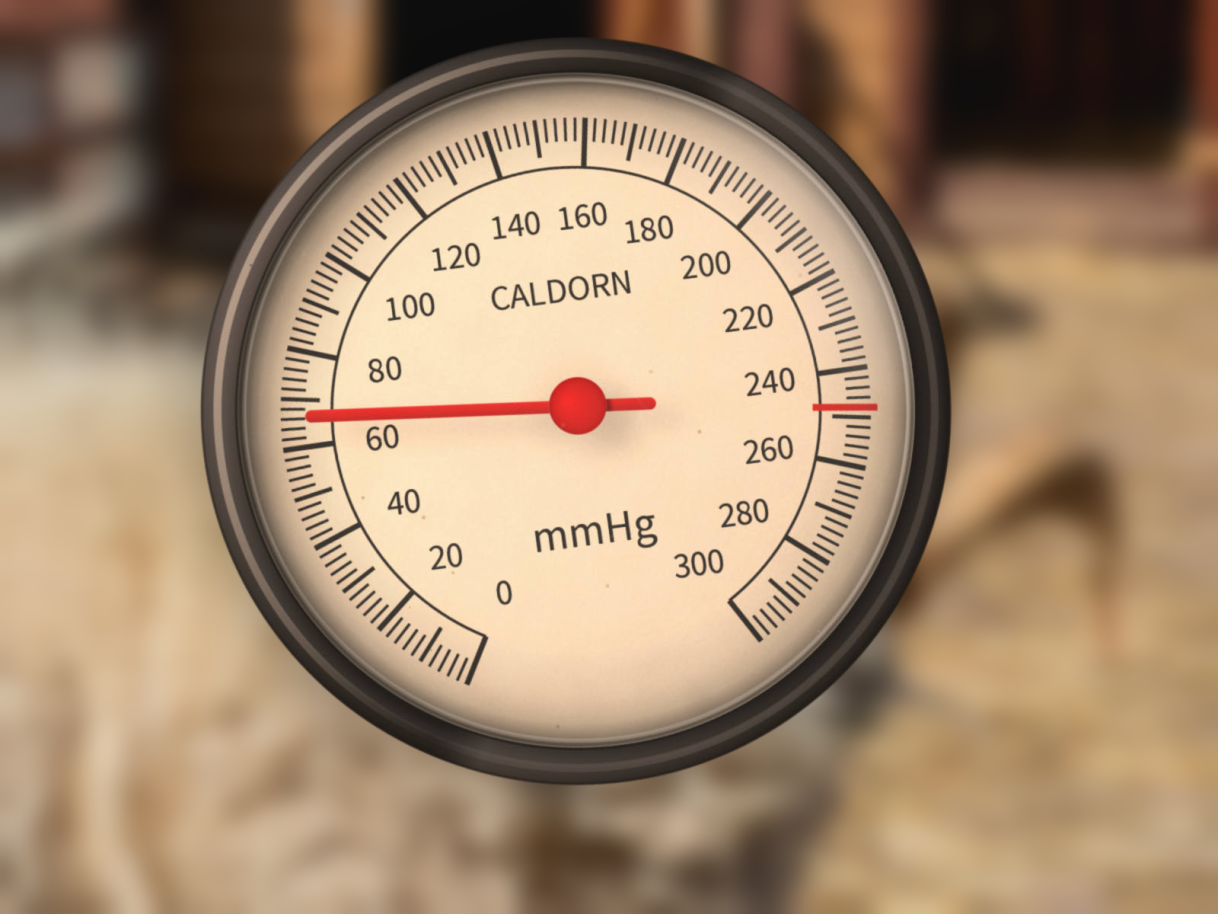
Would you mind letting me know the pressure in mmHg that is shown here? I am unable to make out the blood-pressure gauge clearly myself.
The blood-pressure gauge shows 66 mmHg
